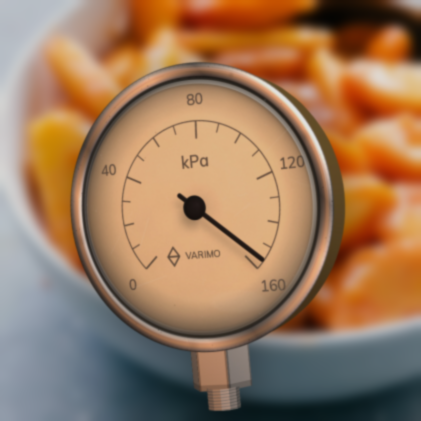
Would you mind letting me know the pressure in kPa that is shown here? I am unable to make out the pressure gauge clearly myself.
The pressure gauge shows 155 kPa
